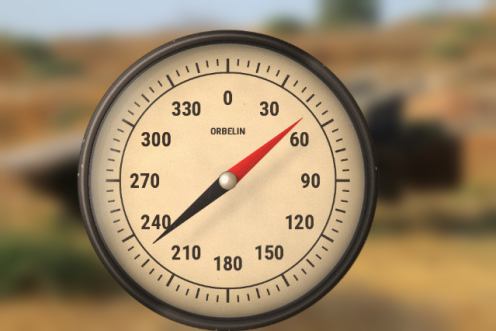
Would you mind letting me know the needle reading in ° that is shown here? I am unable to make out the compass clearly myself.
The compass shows 50 °
